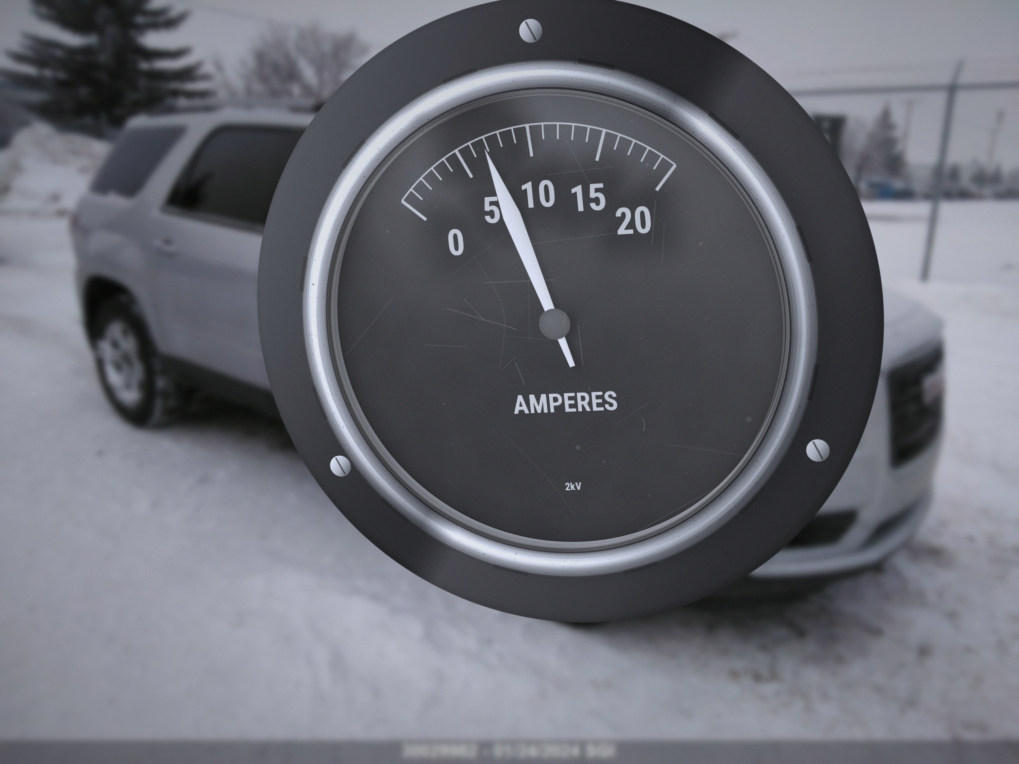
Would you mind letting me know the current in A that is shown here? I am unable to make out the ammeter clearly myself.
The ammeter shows 7 A
